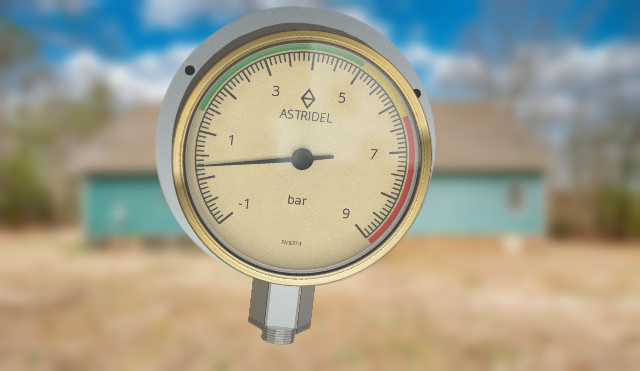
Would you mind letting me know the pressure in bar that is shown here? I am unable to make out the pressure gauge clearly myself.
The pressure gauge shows 0.3 bar
